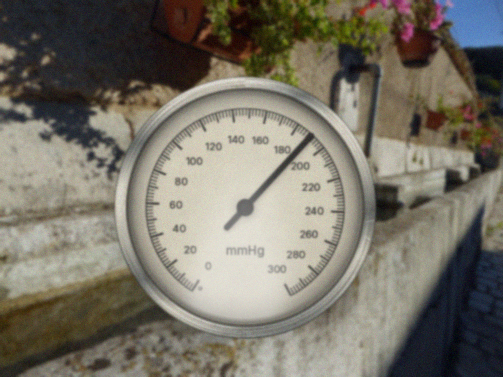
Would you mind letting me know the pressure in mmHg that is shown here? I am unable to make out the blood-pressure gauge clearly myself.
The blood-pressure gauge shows 190 mmHg
